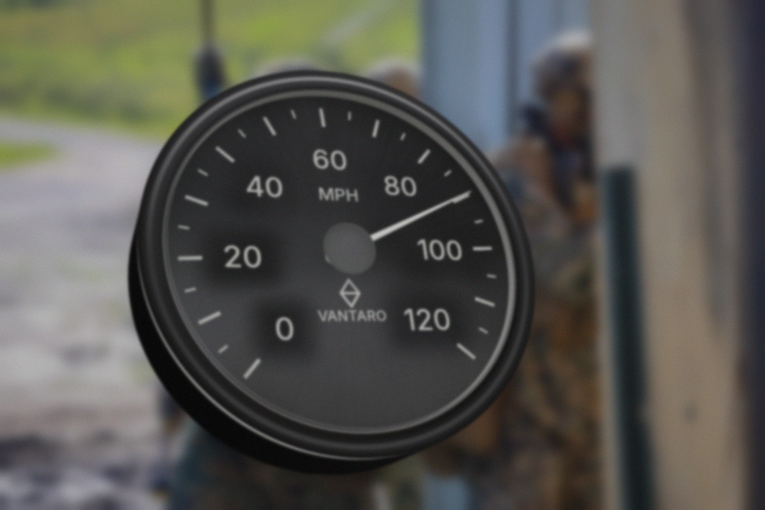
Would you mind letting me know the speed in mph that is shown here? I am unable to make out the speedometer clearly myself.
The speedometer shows 90 mph
